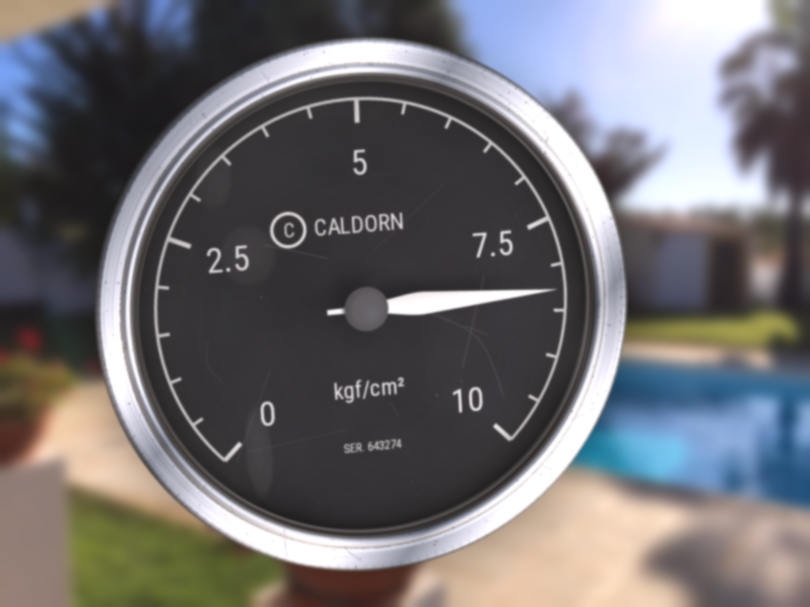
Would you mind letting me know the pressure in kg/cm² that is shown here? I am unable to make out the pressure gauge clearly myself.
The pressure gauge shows 8.25 kg/cm²
